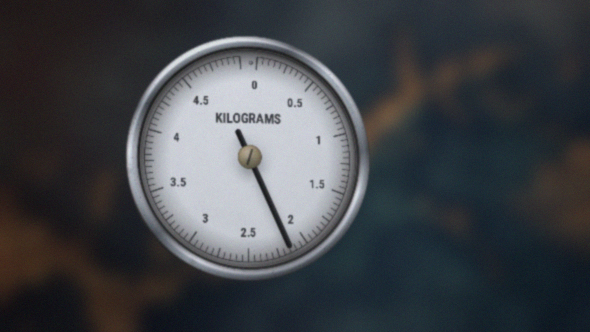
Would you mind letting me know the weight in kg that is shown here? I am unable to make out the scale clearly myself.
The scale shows 2.15 kg
